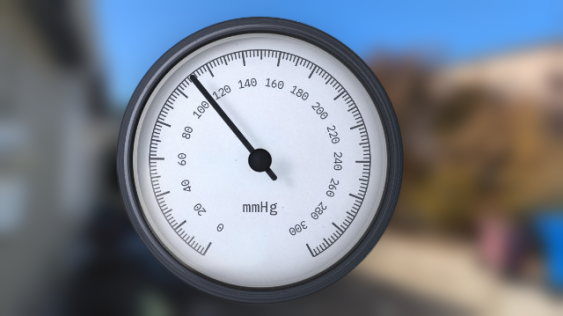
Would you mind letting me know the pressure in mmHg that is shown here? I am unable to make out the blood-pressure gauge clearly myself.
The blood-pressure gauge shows 110 mmHg
